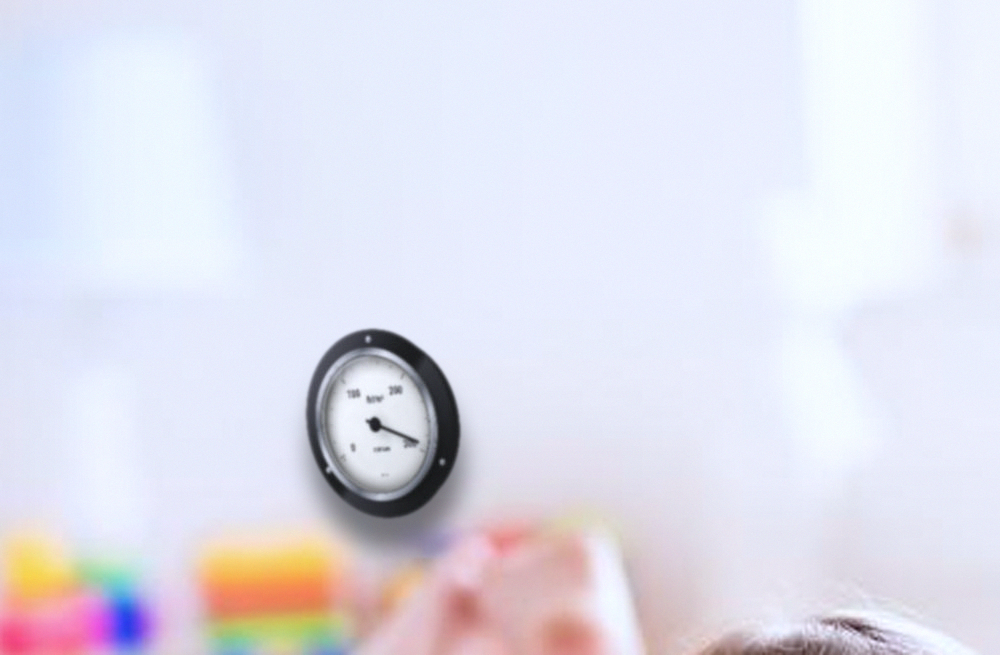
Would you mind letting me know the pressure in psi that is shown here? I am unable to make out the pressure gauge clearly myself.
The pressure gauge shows 290 psi
